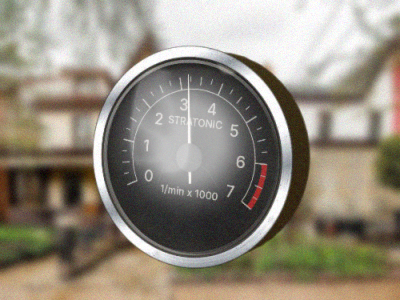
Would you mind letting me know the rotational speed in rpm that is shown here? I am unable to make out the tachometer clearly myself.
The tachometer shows 3250 rpm
